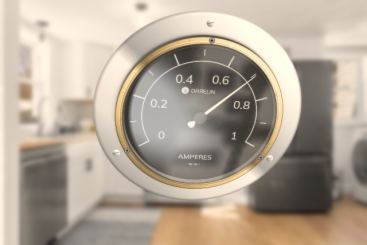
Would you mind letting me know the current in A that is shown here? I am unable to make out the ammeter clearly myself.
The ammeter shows 0.7 A
